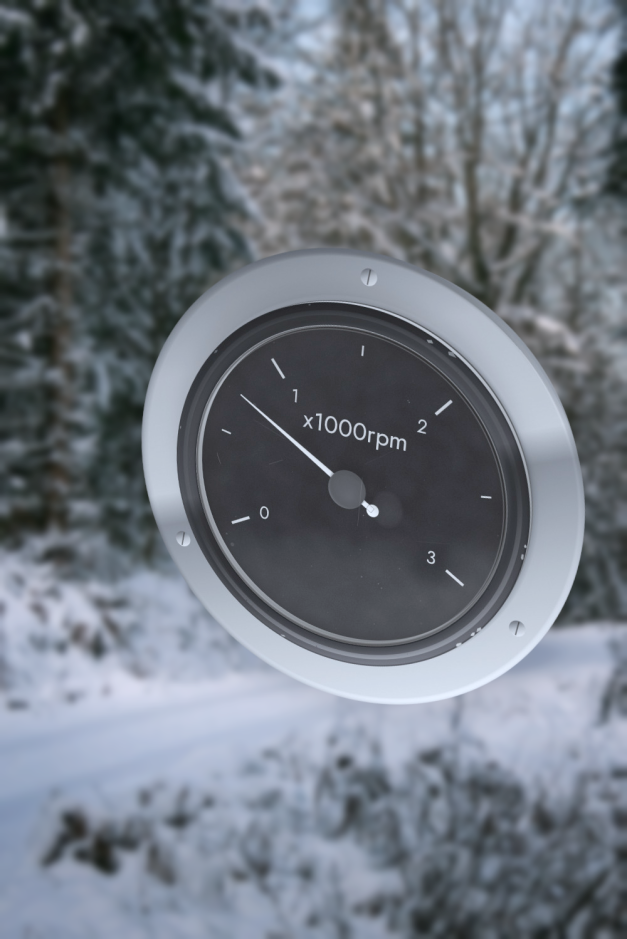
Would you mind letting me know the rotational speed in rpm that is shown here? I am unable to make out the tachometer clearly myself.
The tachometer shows 750 rpm
